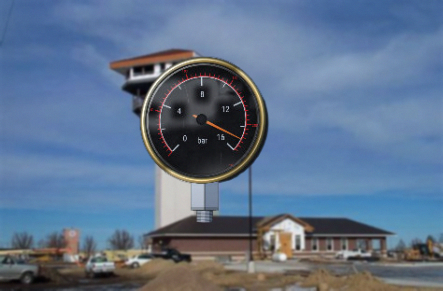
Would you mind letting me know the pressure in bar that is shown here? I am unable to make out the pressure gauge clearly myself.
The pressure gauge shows 15 bar
